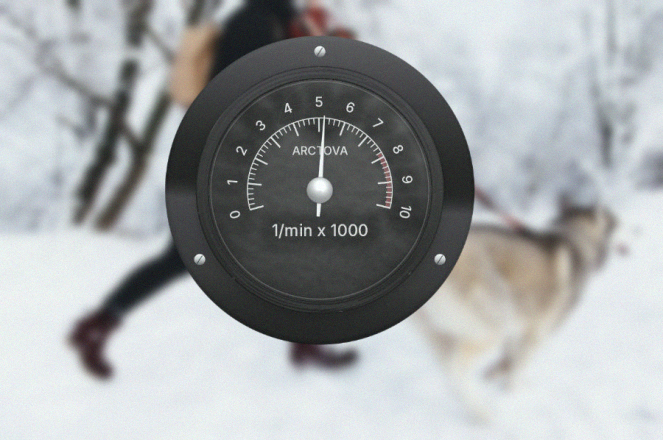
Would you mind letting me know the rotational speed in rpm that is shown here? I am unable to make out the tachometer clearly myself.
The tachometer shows 5200 rpm
